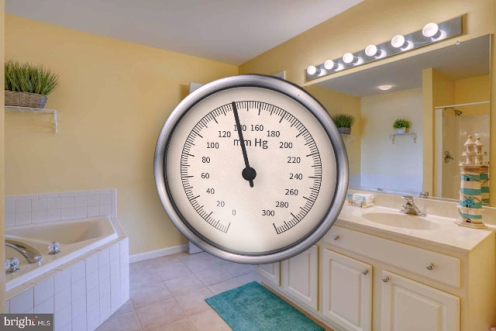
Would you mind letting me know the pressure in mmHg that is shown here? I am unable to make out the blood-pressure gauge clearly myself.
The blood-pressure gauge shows 140 mmHg
